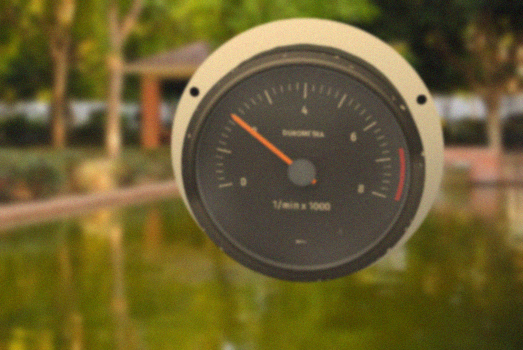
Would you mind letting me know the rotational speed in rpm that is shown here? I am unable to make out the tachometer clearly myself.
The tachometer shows 2000 rpm
